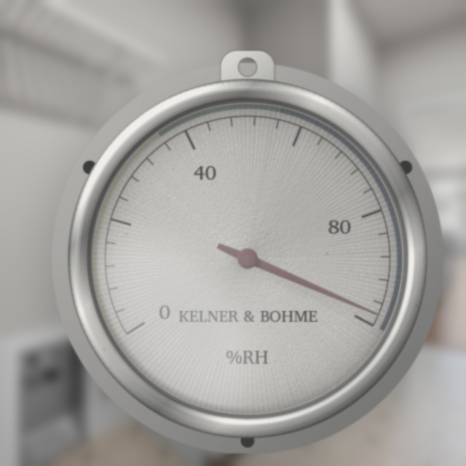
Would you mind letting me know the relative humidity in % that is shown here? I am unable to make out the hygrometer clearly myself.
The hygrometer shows 98 %
